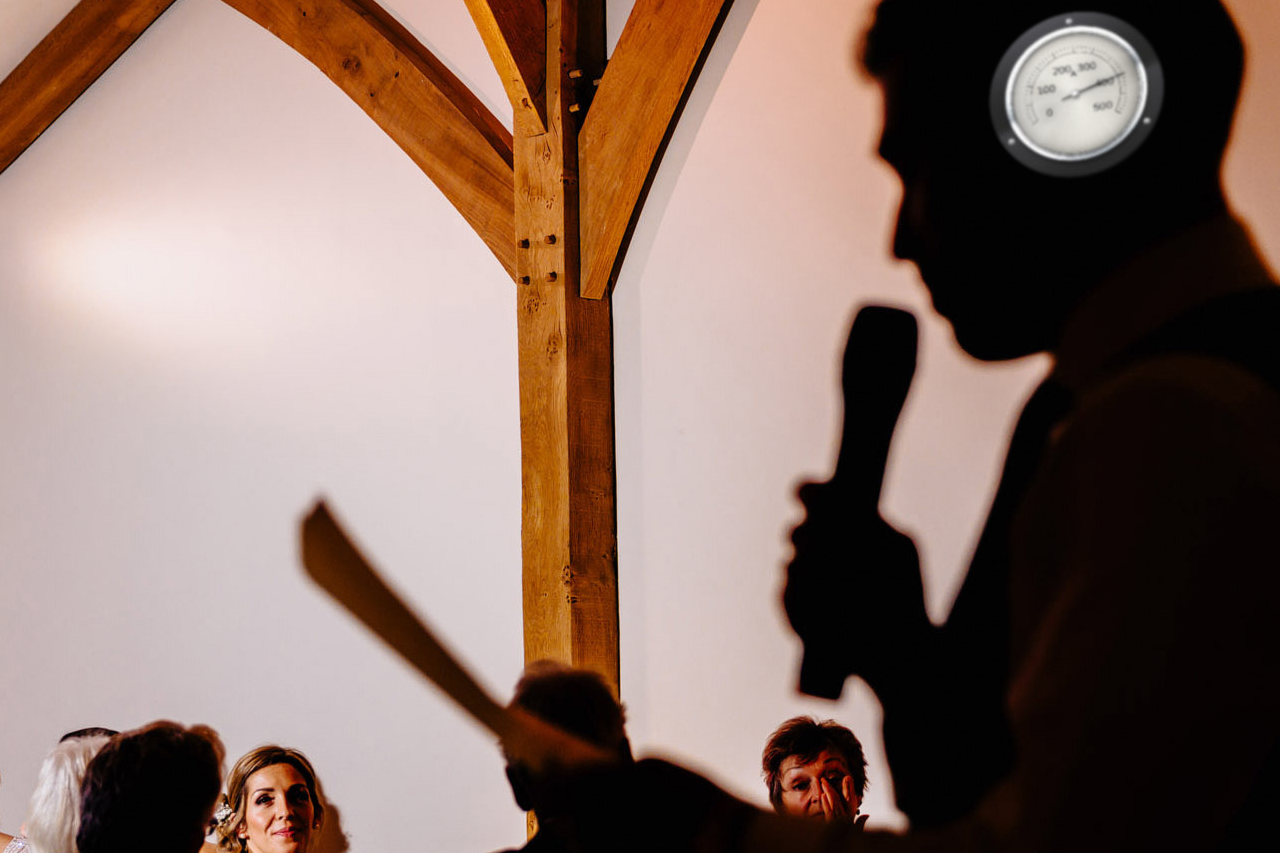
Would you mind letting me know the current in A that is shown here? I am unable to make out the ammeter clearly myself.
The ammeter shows 400 A
